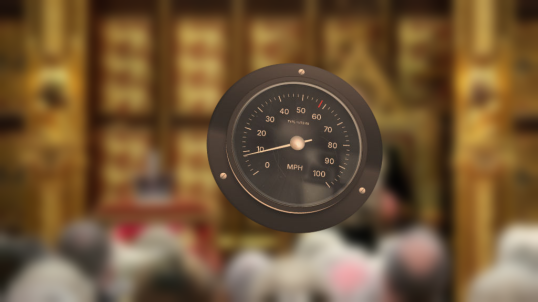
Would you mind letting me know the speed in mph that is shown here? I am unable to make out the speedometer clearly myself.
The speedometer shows 8 mph
